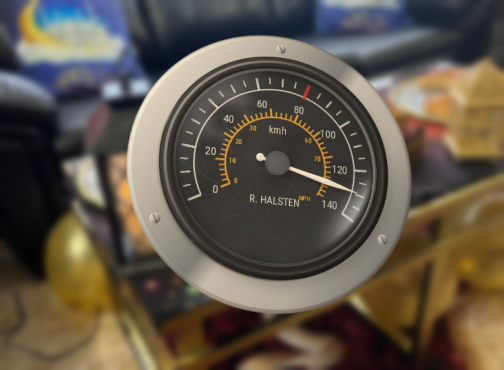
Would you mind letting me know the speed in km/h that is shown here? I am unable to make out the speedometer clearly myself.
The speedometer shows 130 km/h
